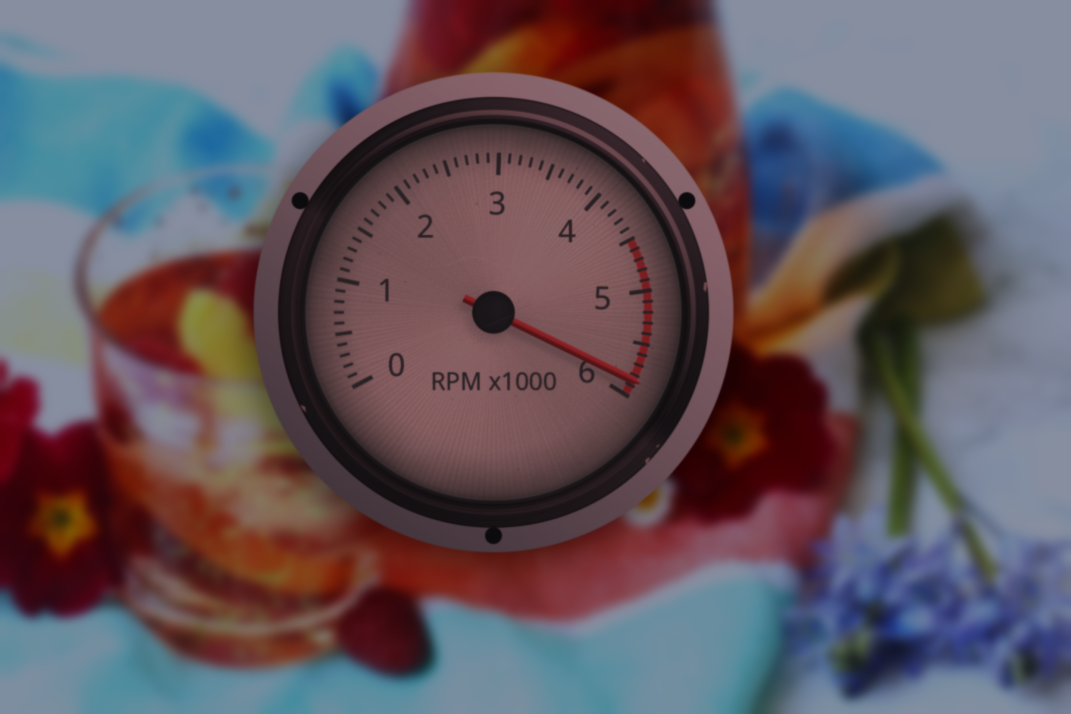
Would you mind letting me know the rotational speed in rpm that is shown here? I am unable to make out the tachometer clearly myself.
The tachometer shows 5850 rpm
